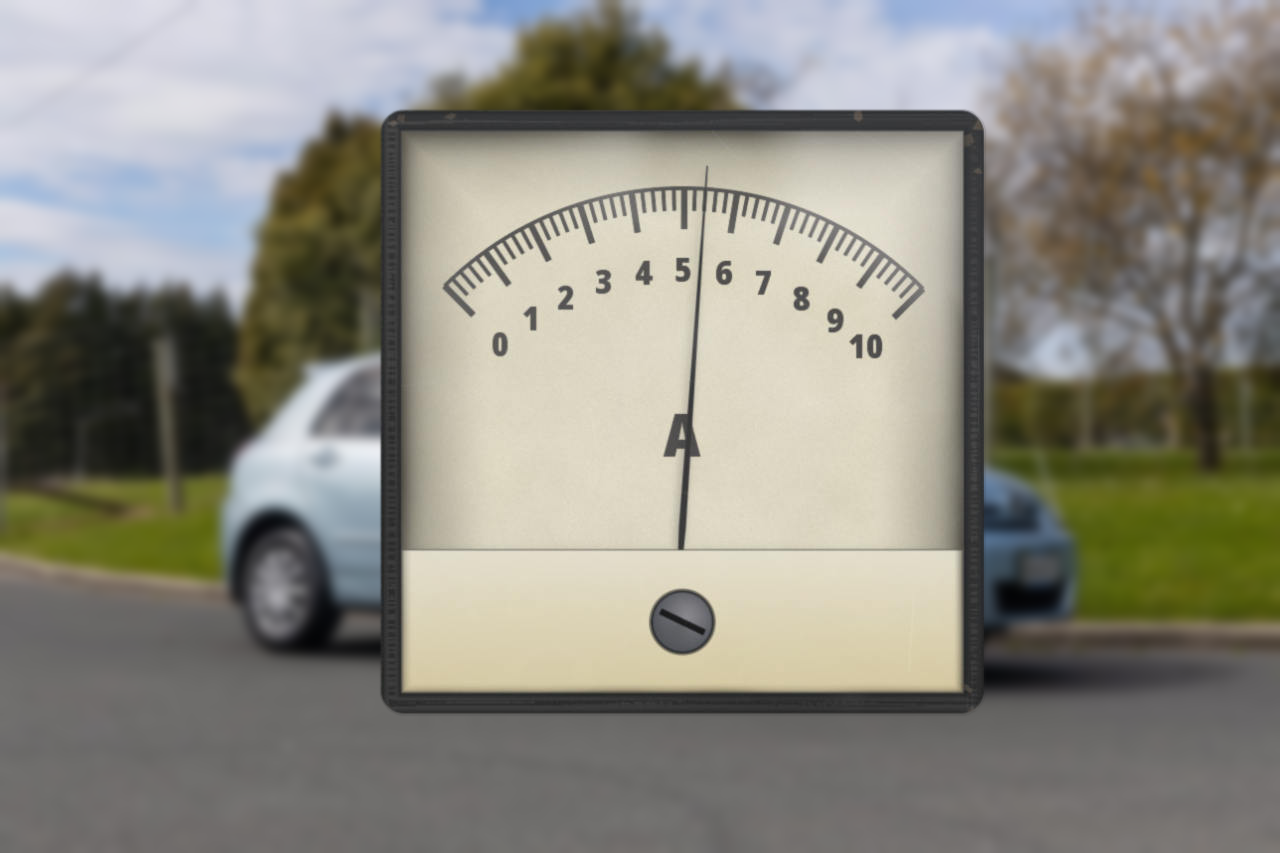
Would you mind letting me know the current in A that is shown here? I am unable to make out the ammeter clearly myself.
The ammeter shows 5.4 A
